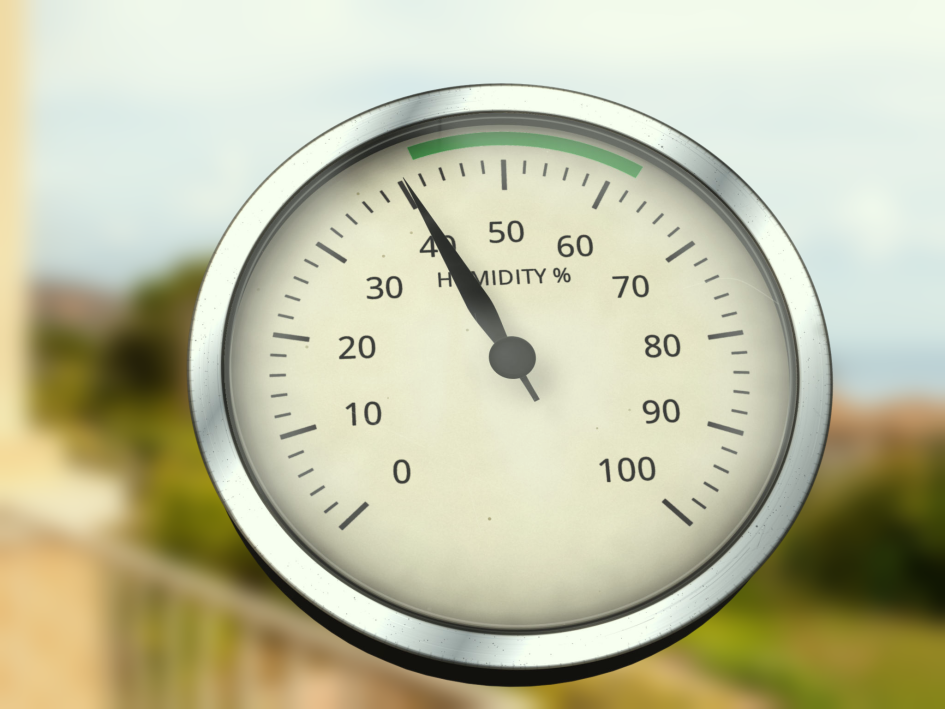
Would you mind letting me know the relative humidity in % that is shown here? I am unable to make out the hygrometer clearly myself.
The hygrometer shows 40 %
